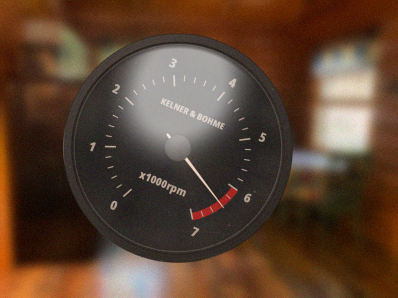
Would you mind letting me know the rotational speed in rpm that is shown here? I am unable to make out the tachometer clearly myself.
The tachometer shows 6400 rpm
